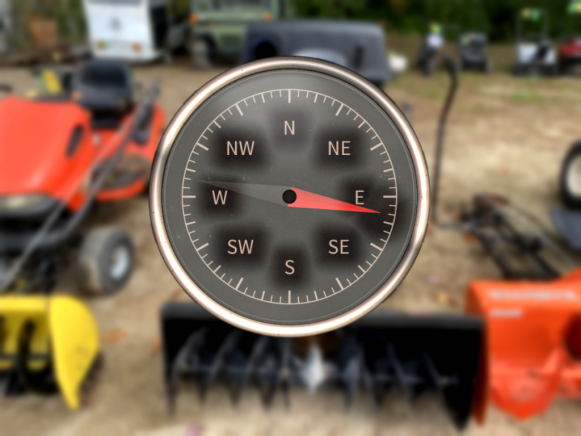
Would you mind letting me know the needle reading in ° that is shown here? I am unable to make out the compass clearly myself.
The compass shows 100 °
